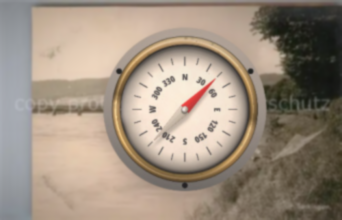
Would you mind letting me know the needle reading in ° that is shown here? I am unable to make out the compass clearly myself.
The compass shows 45 °
